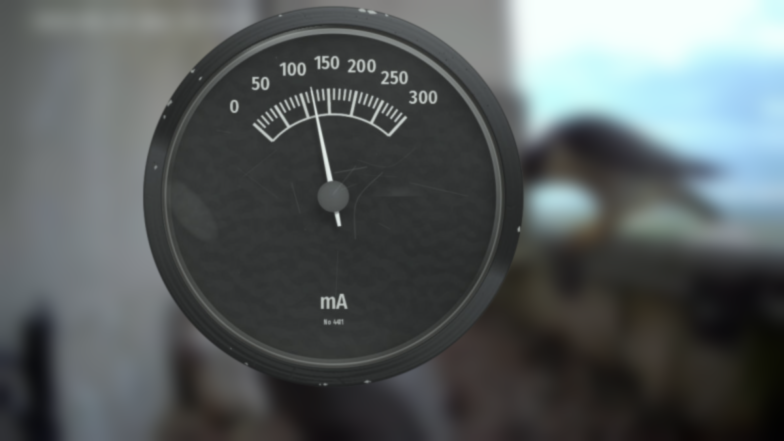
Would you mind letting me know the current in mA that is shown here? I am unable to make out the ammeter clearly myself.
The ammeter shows 120 mA
